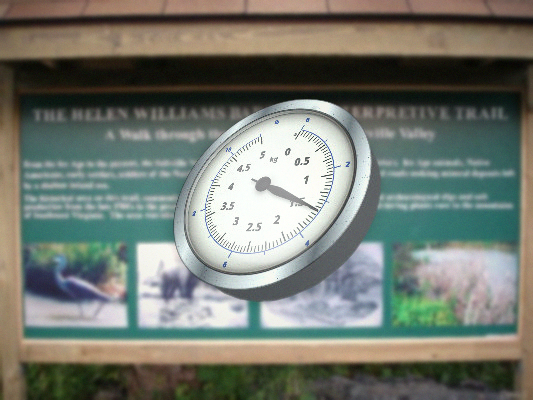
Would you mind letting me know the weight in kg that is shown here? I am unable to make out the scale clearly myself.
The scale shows 1.5 kg
